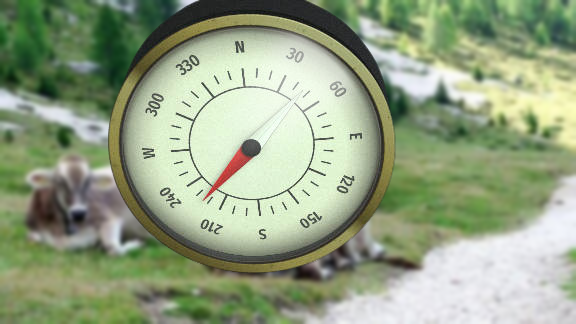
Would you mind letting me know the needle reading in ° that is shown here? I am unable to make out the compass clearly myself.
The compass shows 225 °
